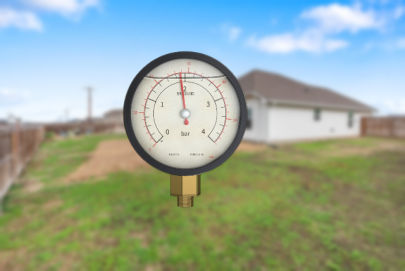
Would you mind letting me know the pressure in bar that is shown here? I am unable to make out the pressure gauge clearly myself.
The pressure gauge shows 1.9 bar
